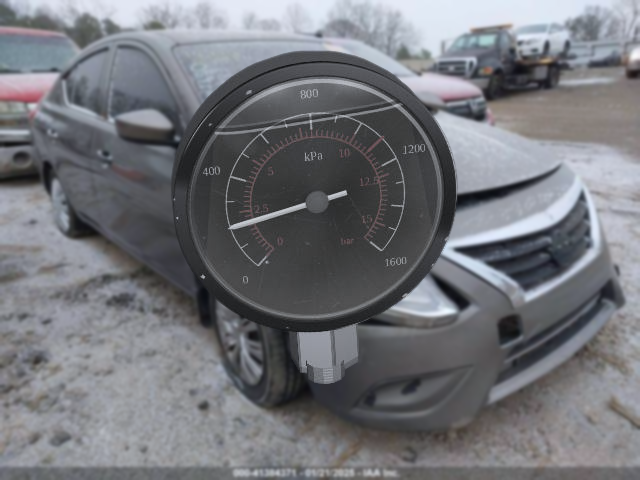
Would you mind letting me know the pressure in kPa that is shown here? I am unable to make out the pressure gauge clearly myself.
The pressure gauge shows 200 kPa
